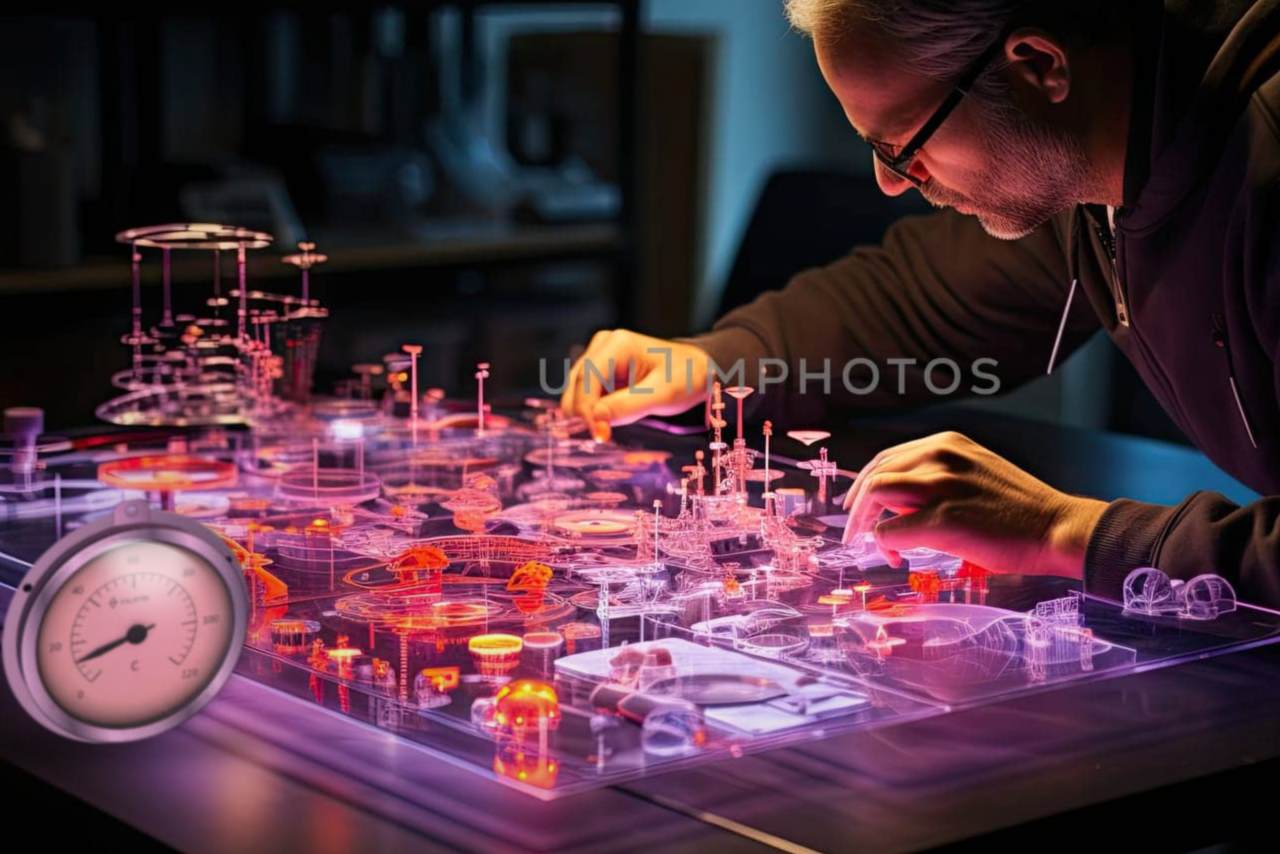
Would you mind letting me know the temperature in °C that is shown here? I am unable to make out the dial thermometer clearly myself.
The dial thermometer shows 12 °C
